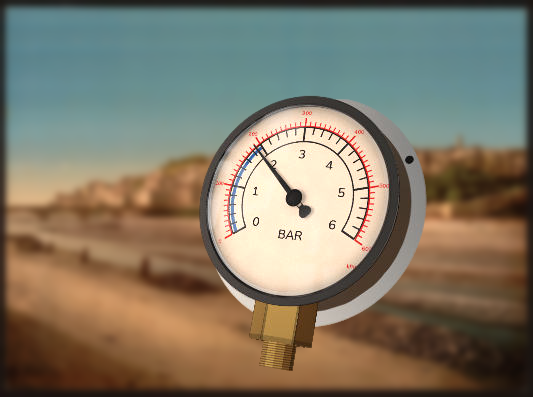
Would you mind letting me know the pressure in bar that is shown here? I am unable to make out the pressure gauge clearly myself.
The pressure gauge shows 1.9 bar
